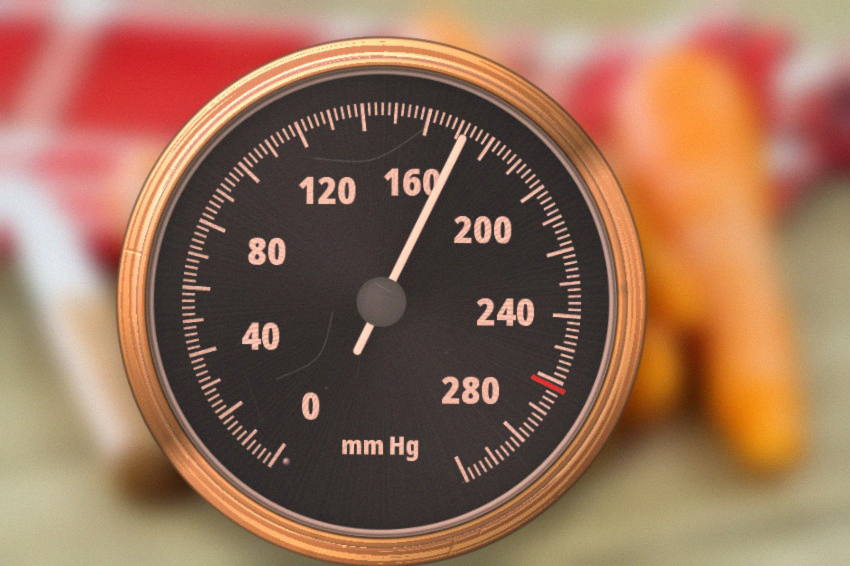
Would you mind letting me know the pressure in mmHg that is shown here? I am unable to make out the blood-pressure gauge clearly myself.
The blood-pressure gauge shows 172 mmHg
